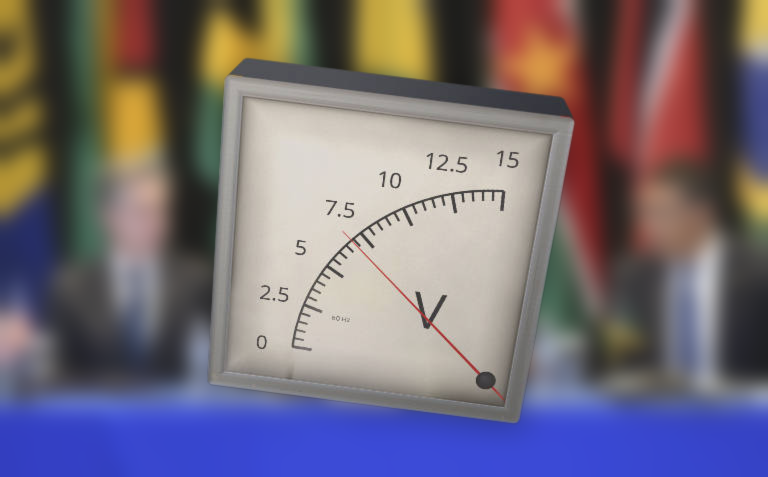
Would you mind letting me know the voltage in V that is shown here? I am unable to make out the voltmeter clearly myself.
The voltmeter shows 7 V
